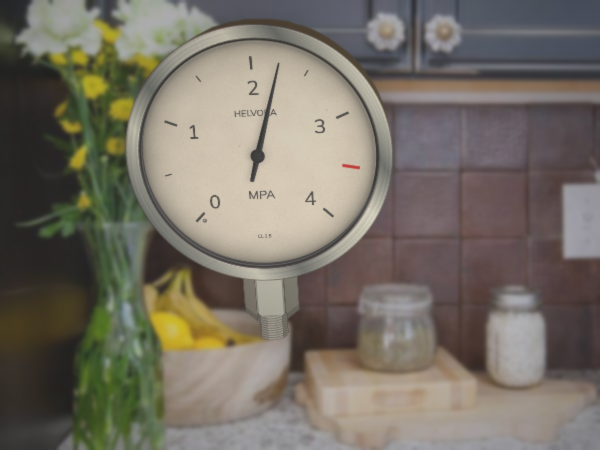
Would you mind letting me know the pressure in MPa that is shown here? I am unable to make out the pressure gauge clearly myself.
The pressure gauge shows 2.25 MPa
